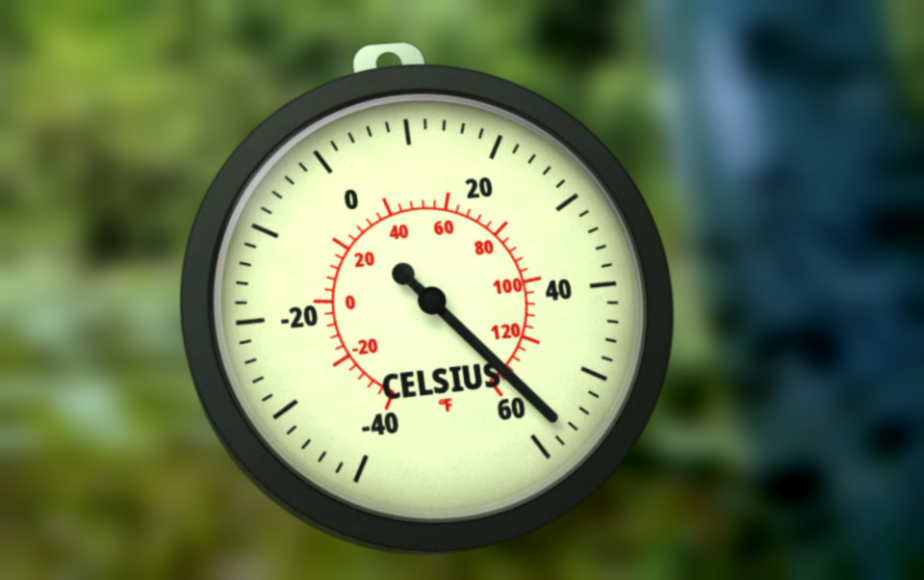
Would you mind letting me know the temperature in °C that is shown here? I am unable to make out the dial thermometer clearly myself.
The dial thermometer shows 57 °C
